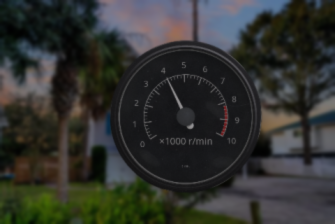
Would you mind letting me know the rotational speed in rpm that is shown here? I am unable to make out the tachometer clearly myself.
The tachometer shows 4000 rpm
